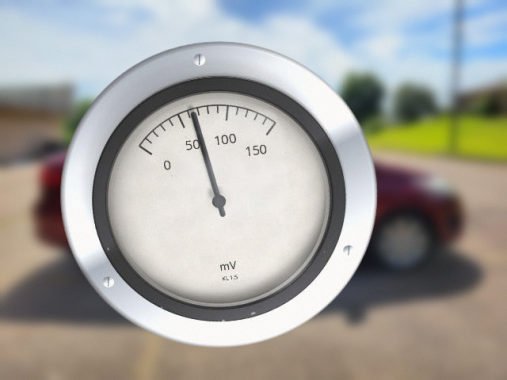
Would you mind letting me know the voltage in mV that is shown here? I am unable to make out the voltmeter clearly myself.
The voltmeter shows 65 mV
